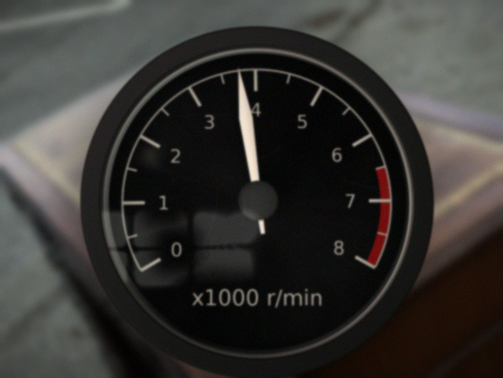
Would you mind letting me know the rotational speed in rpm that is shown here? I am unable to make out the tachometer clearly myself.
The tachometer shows 3750 rpm
